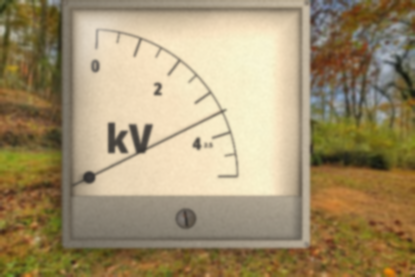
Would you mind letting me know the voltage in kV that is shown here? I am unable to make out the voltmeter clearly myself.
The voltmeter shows 3.5 kV
